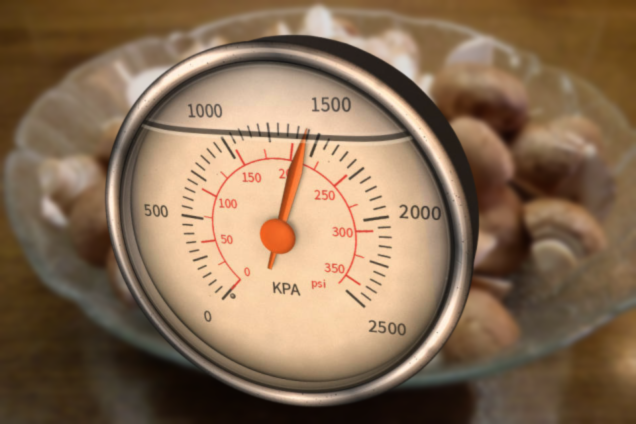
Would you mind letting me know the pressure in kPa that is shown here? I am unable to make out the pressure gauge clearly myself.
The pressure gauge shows 1450 kPa
